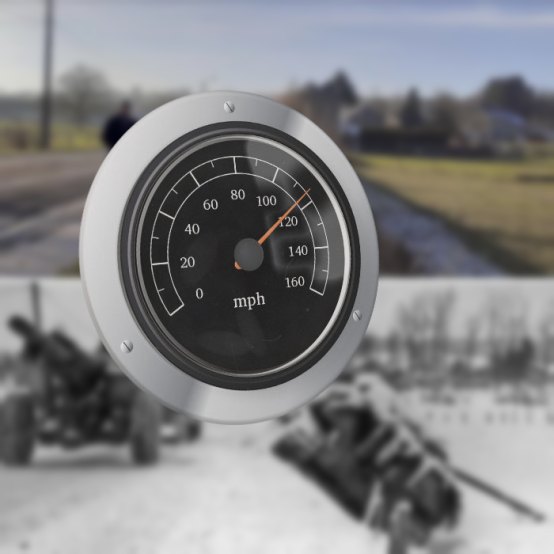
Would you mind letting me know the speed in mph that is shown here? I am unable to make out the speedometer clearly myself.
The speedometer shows 115 mph
